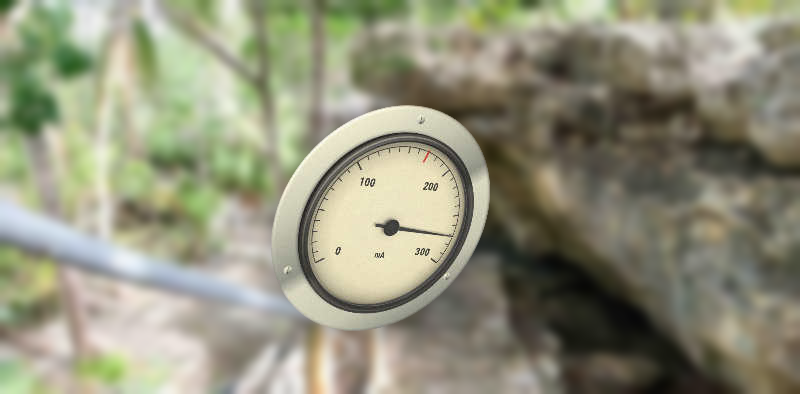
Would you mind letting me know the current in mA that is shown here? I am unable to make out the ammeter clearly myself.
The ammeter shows 270 mA
